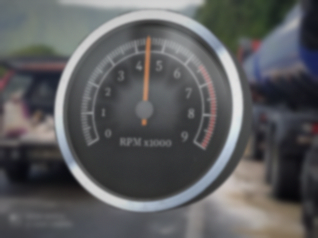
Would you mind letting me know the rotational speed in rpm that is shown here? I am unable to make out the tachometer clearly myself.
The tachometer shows 4500 rpm
